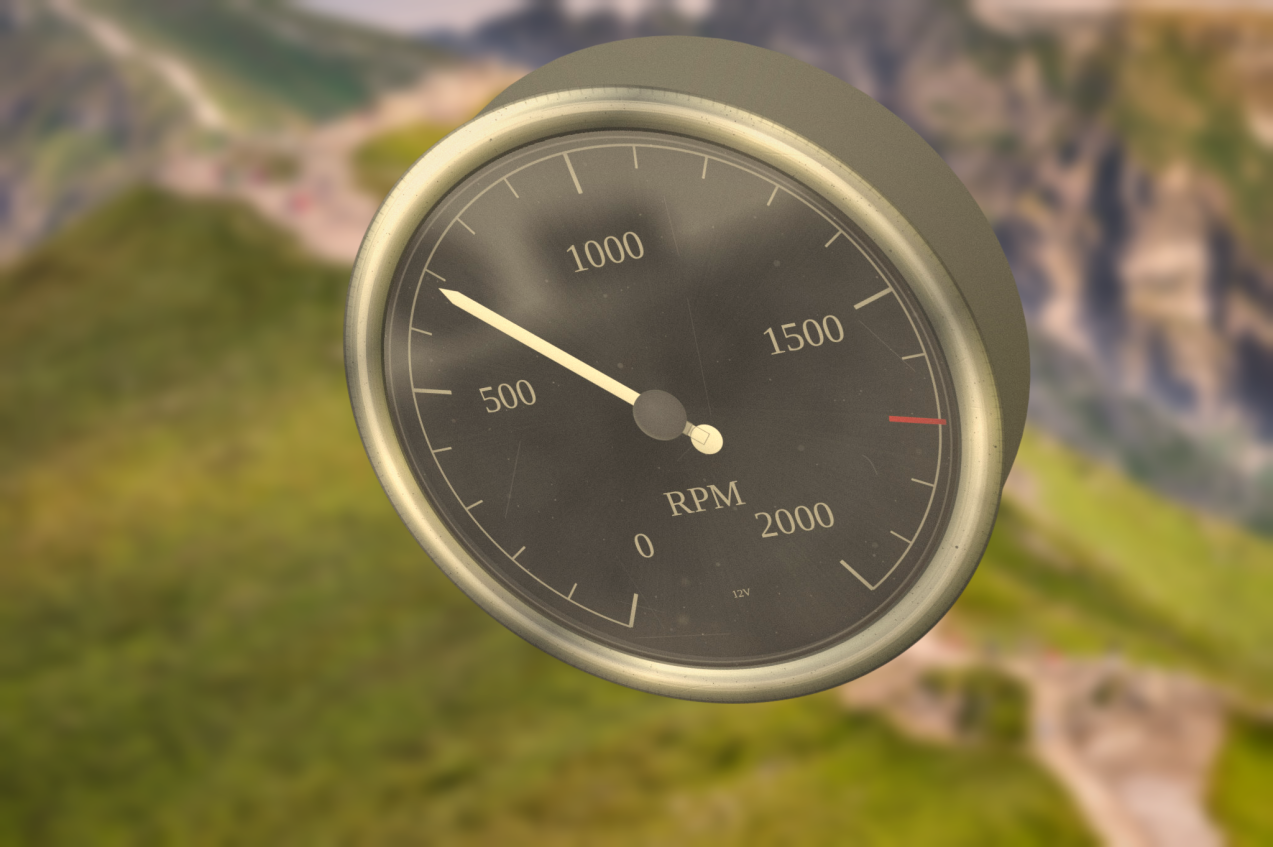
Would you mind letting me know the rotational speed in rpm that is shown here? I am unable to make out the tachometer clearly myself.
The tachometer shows 700 rpm
